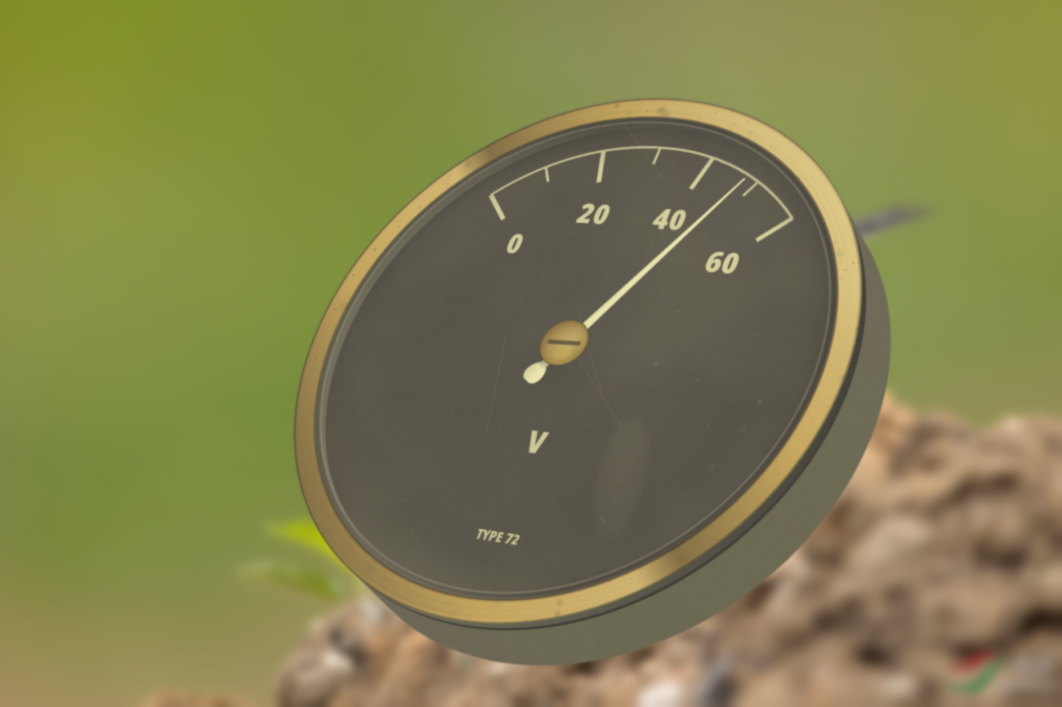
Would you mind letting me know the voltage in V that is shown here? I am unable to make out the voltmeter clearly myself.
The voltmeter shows 50 V
